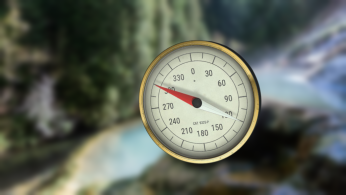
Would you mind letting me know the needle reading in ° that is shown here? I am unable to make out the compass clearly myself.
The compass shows 300 °
